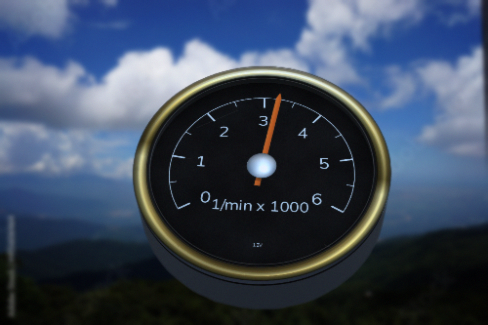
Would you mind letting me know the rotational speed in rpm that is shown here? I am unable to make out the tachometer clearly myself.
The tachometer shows 3250 rpm
